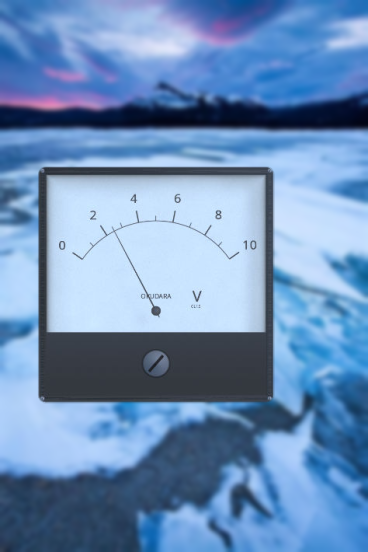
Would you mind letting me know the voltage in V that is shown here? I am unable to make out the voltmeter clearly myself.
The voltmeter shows 2.5 V
